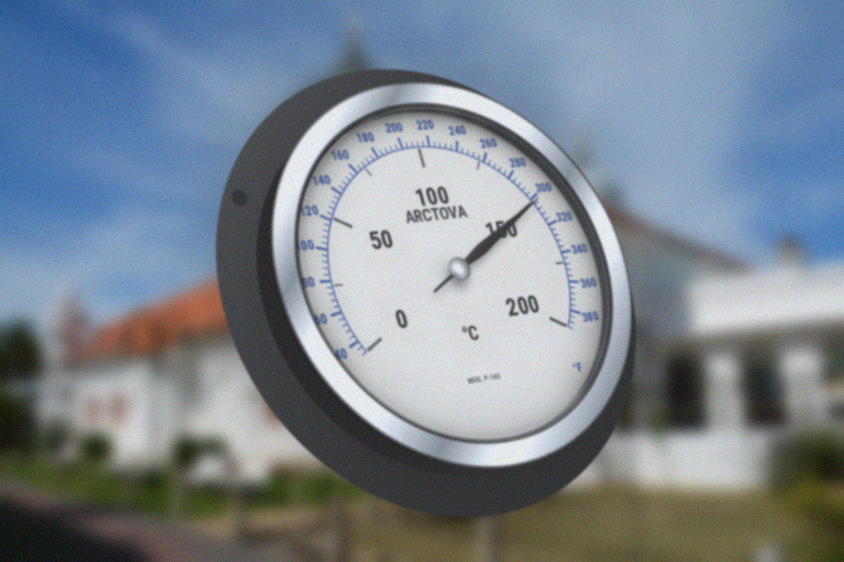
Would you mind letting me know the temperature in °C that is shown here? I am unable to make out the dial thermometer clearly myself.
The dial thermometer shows 150 °C
